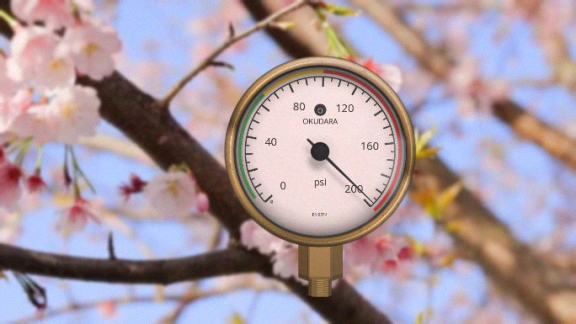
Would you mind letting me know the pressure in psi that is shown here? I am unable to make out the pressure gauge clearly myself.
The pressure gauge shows 197.5 psi
